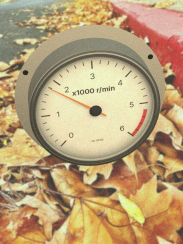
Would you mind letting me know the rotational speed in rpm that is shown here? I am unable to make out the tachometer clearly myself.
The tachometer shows 1800 rpm
